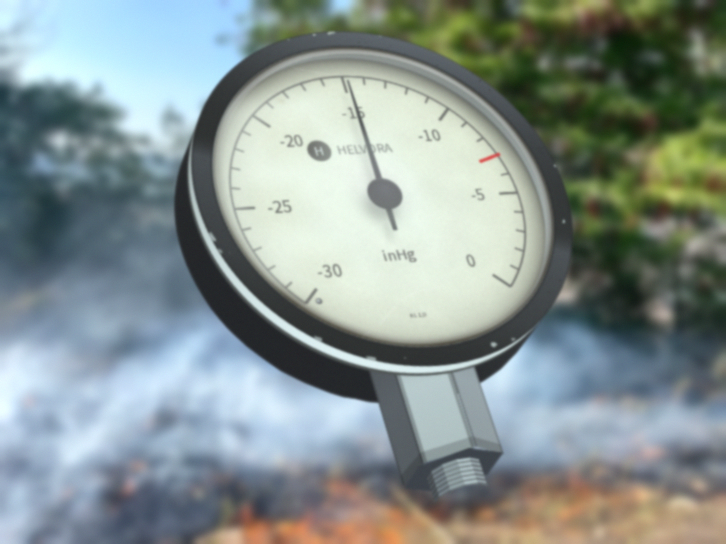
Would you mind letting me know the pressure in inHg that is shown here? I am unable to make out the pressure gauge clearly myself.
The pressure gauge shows -15 inHg
